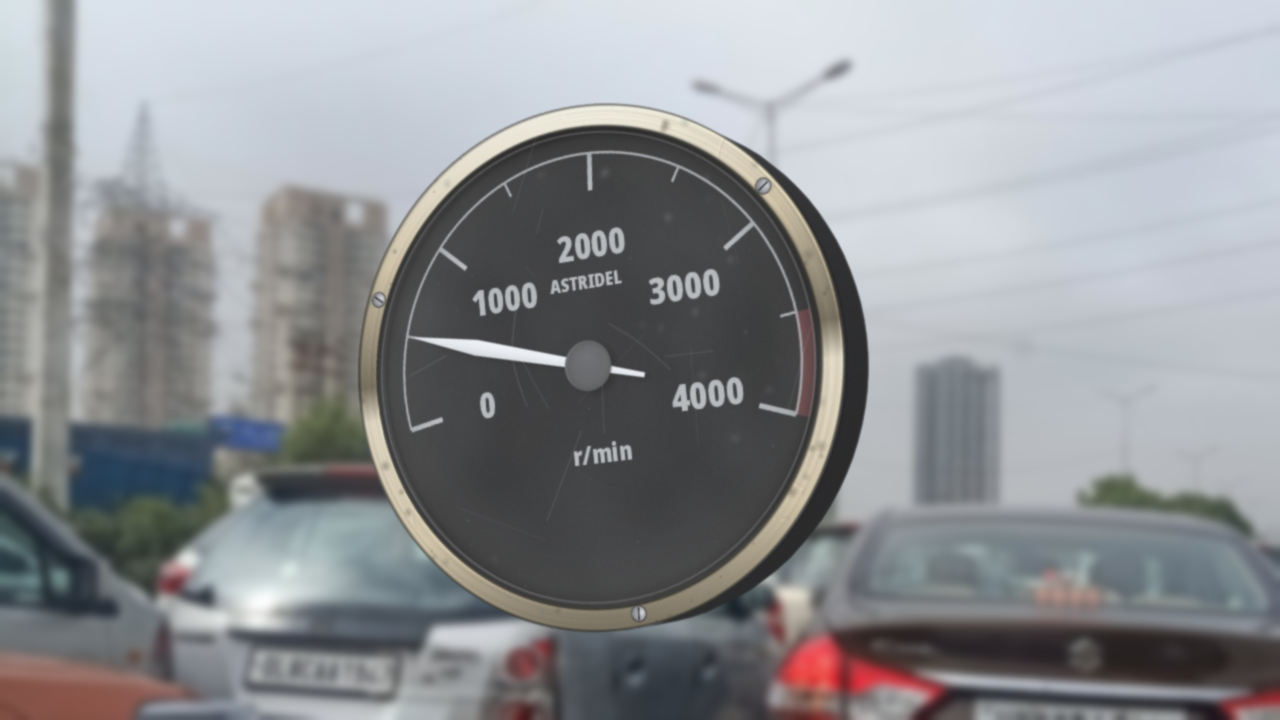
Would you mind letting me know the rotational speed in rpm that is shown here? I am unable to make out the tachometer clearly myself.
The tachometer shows 500 rpm
